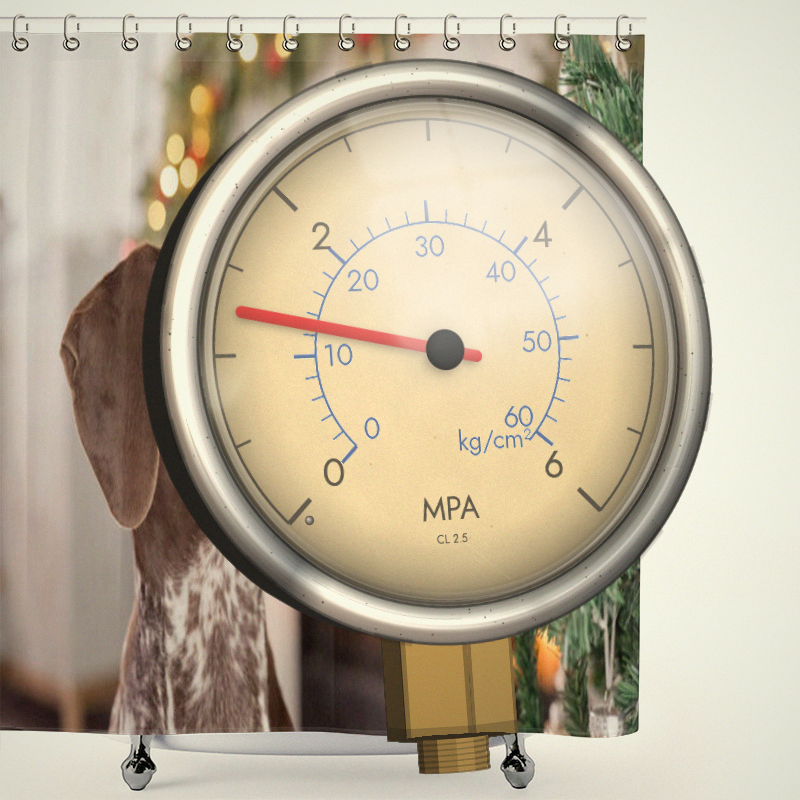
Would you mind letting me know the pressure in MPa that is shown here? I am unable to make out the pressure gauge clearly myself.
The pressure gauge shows 1.25 MPa
